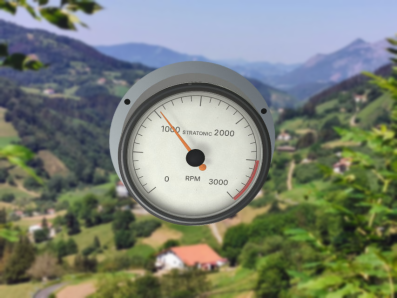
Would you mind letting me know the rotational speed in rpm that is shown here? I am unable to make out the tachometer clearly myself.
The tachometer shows 1050 rpm
